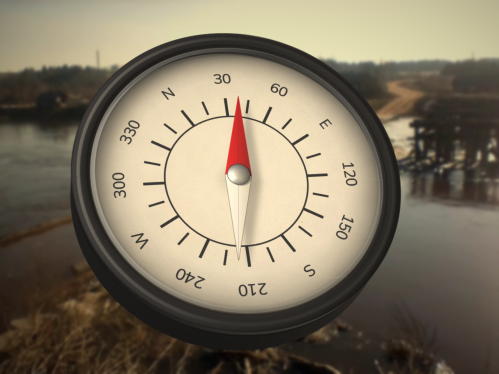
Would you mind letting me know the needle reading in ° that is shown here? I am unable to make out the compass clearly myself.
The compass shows 37.5 °
